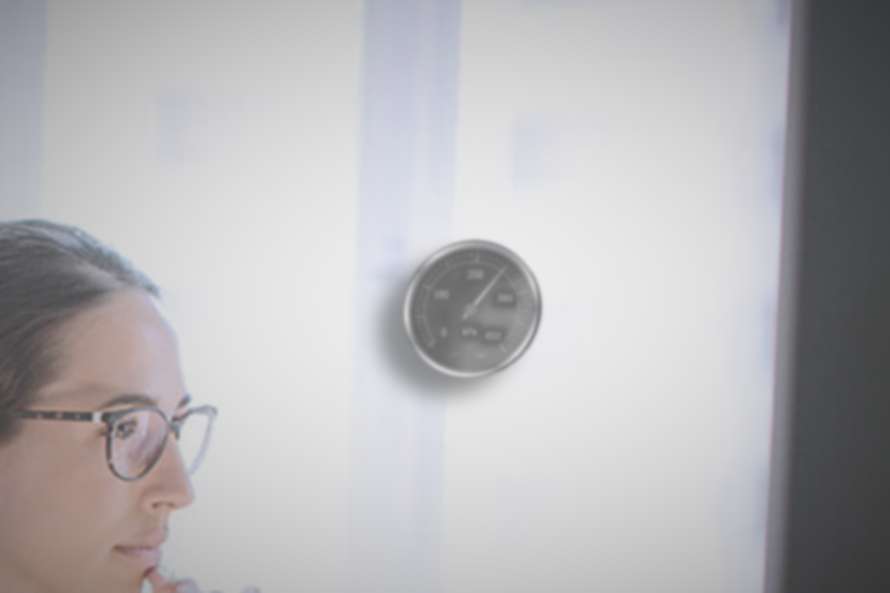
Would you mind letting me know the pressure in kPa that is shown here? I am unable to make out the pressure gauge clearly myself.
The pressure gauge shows 250 kPa
